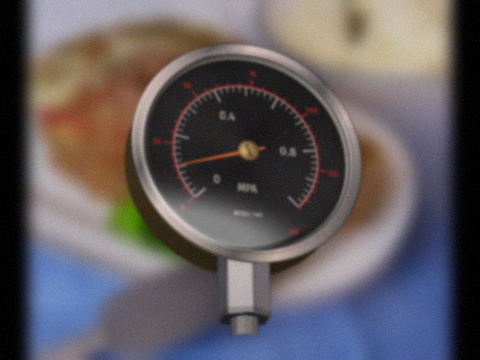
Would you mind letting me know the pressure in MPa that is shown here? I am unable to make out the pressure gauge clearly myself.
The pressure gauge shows 0.1 MPa
